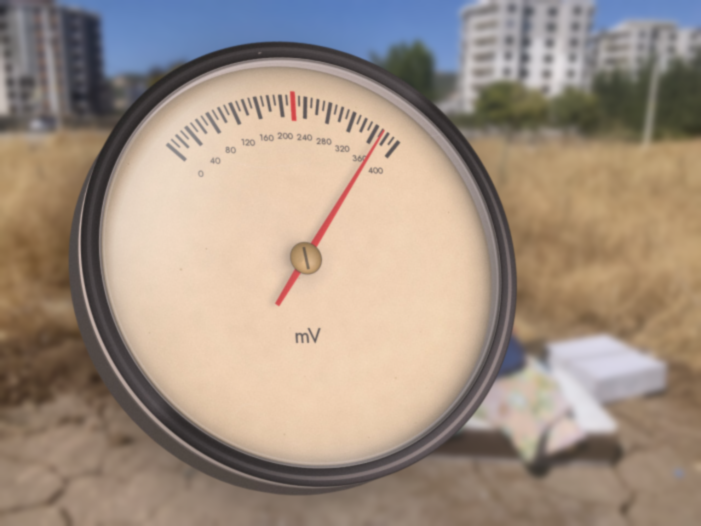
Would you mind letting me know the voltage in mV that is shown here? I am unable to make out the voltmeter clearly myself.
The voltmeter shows 370 mV
